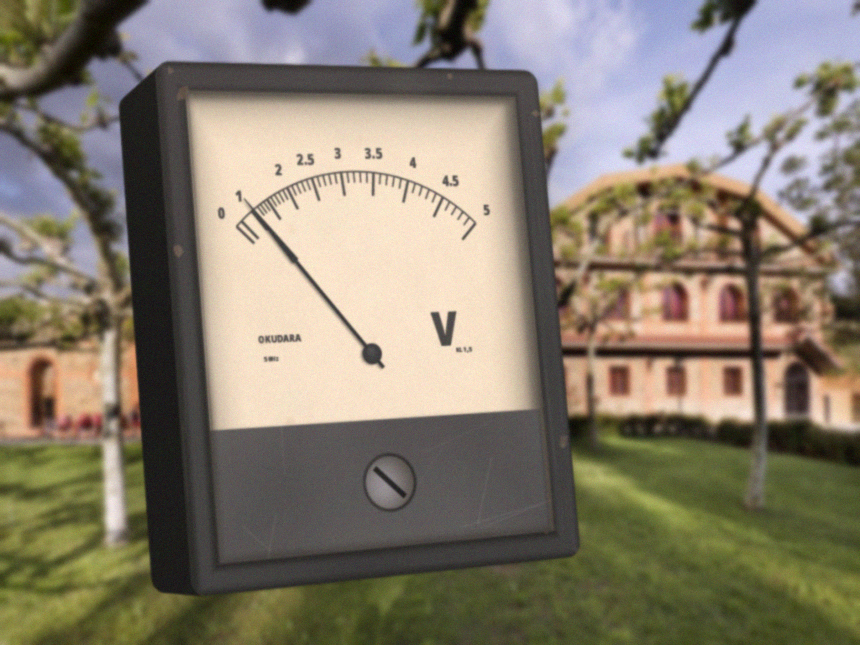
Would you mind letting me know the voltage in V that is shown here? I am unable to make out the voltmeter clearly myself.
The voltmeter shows 1 V
